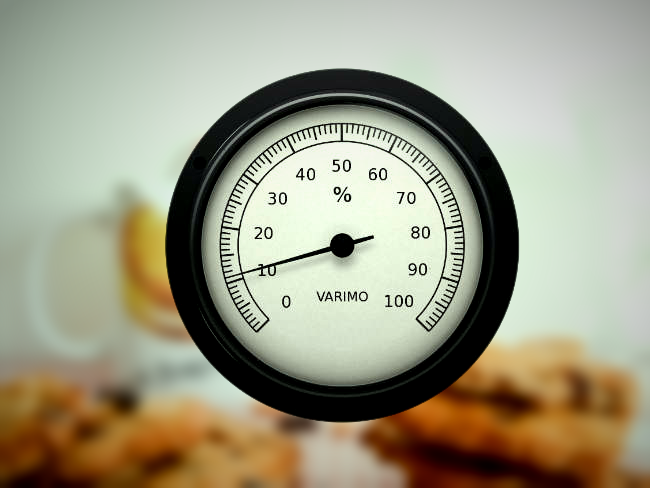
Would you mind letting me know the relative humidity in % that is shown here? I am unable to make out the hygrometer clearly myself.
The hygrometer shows 11 %
